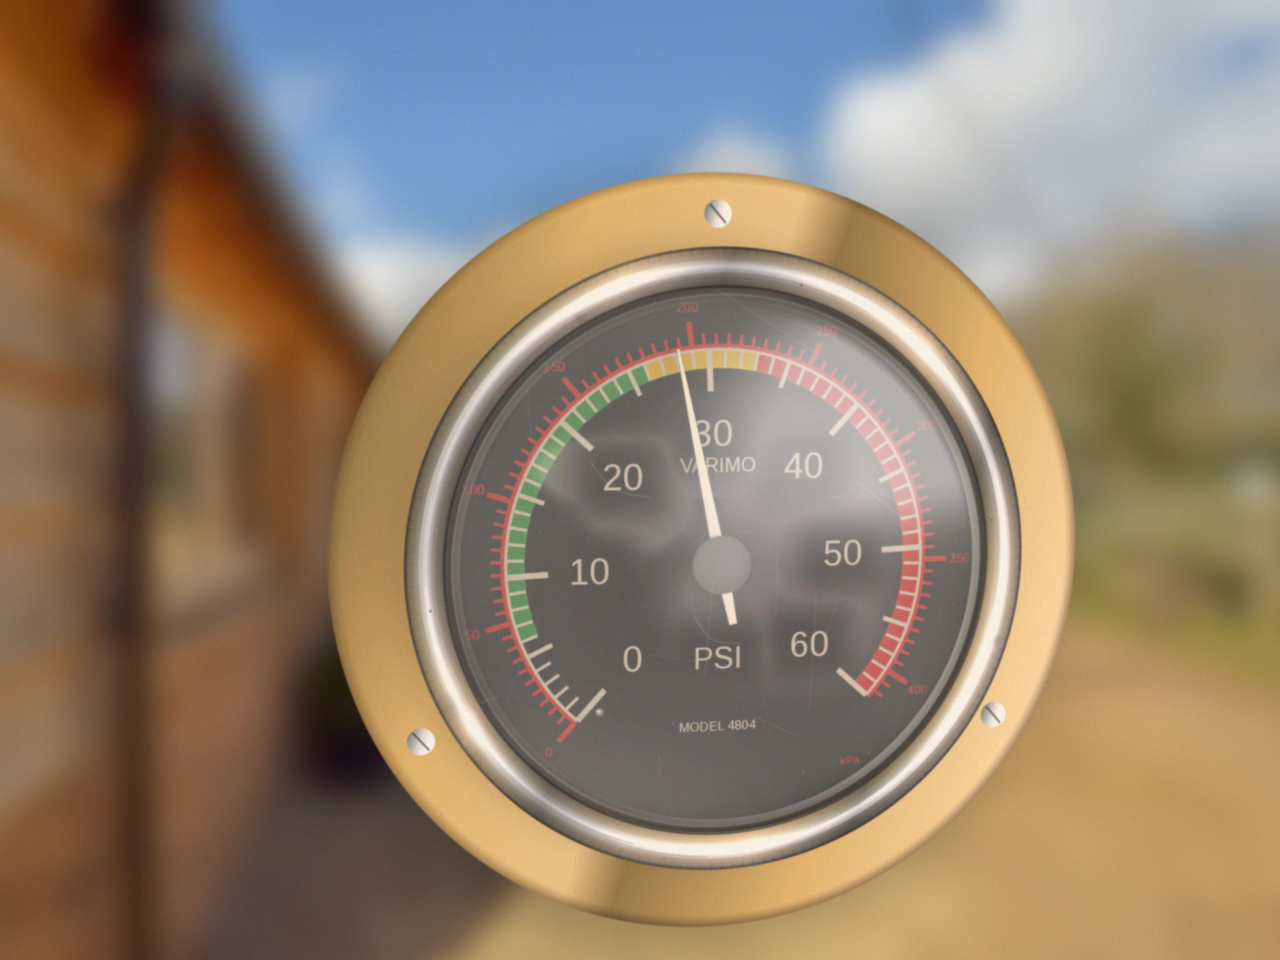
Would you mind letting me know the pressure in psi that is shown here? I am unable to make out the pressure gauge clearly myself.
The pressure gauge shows 28 psi
